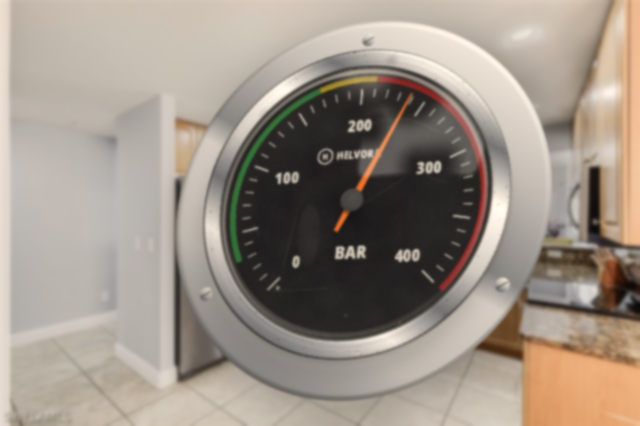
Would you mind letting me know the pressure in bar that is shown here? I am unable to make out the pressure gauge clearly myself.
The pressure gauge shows 240 bar
